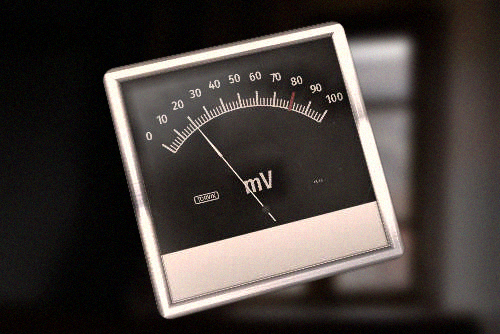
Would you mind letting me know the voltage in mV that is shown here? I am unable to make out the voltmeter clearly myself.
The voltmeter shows 20 mV
